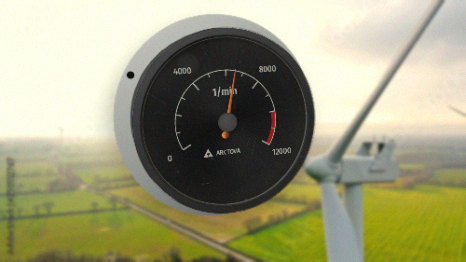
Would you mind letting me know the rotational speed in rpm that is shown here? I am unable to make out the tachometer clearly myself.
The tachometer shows 6500 rpm
